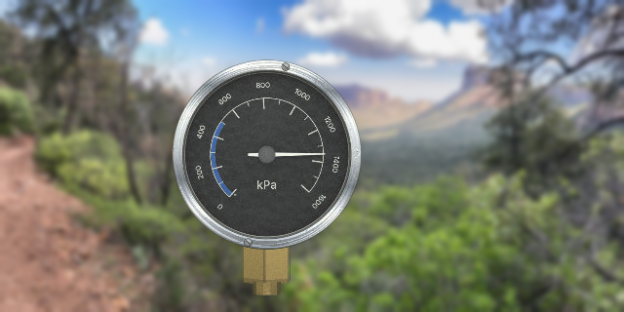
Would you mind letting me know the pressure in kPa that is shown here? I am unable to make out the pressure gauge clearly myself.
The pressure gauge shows 1350 kPa
